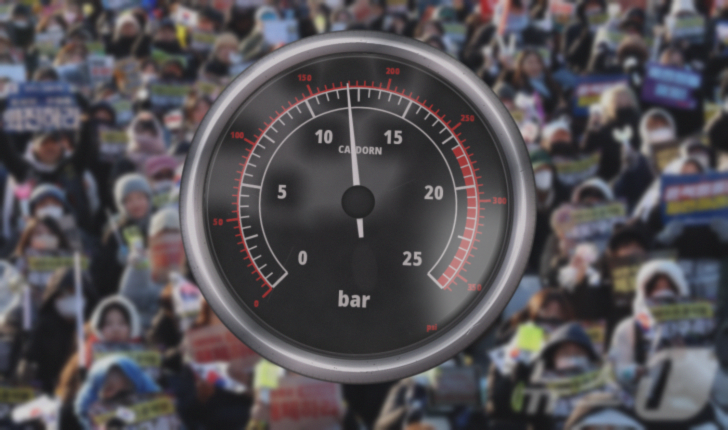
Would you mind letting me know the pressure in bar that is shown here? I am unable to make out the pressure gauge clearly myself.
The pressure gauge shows 12 bar
